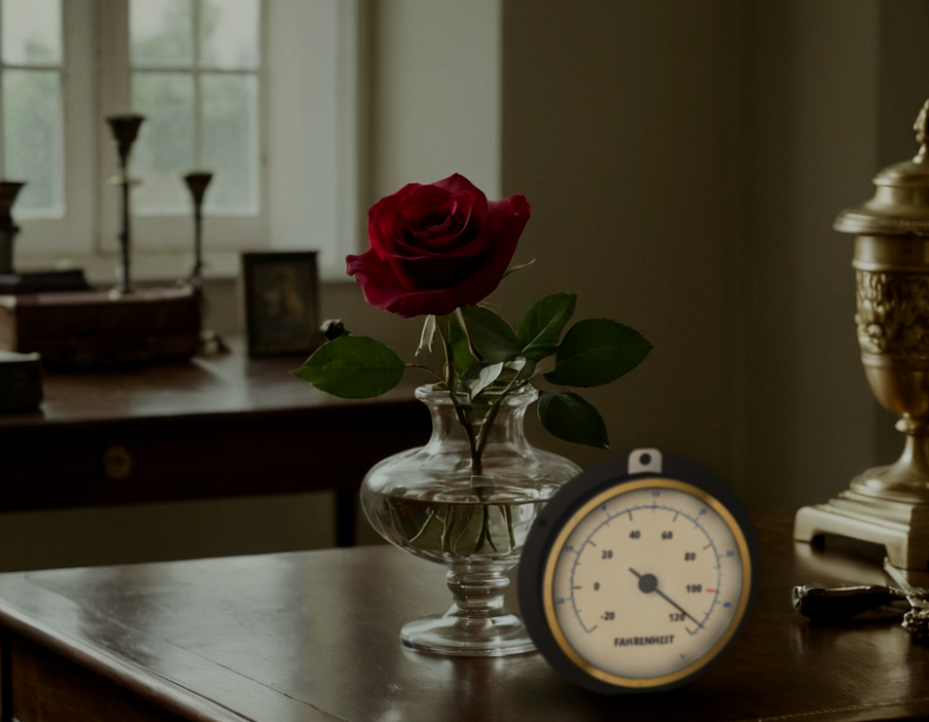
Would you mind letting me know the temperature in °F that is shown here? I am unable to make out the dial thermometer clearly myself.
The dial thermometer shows 115 °F
